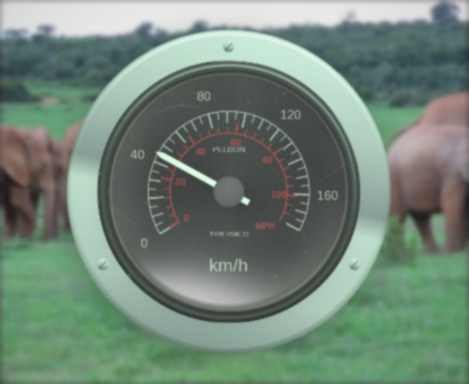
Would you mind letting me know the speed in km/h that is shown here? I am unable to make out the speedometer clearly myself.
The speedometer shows 45 km/h
